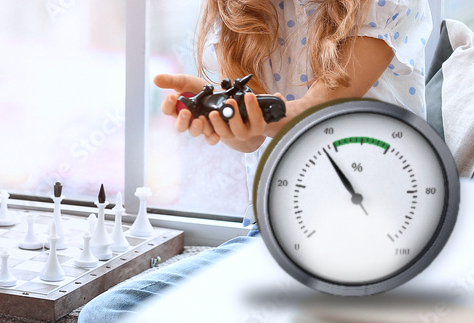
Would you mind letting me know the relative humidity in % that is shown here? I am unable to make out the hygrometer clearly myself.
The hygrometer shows 36 %
